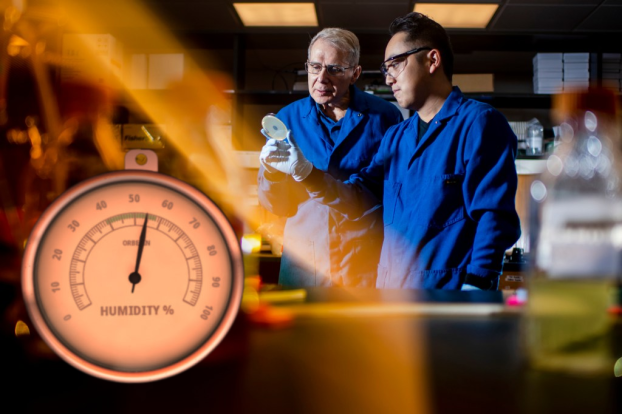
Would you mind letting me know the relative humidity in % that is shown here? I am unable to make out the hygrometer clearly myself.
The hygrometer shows 55 %
